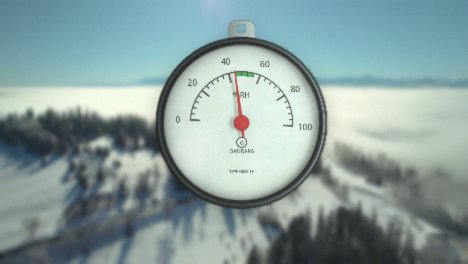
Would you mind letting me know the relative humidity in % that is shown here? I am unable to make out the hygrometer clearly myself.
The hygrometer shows 44 %
